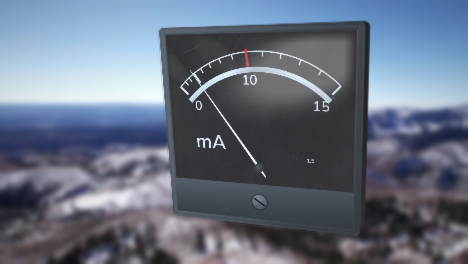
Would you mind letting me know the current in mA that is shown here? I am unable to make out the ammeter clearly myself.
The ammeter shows 5 mA
